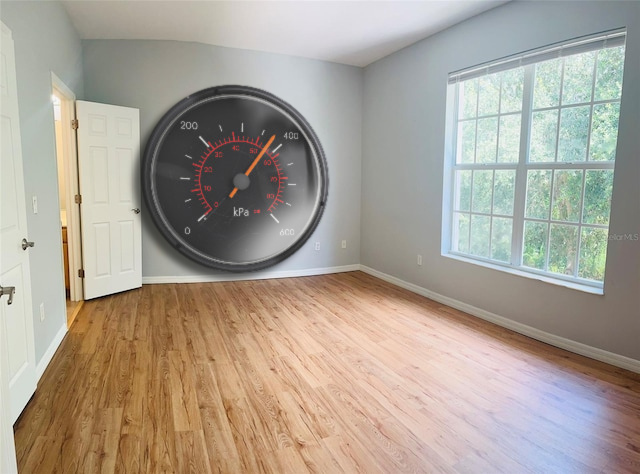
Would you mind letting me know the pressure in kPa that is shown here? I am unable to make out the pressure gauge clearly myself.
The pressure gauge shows 375 kPa
